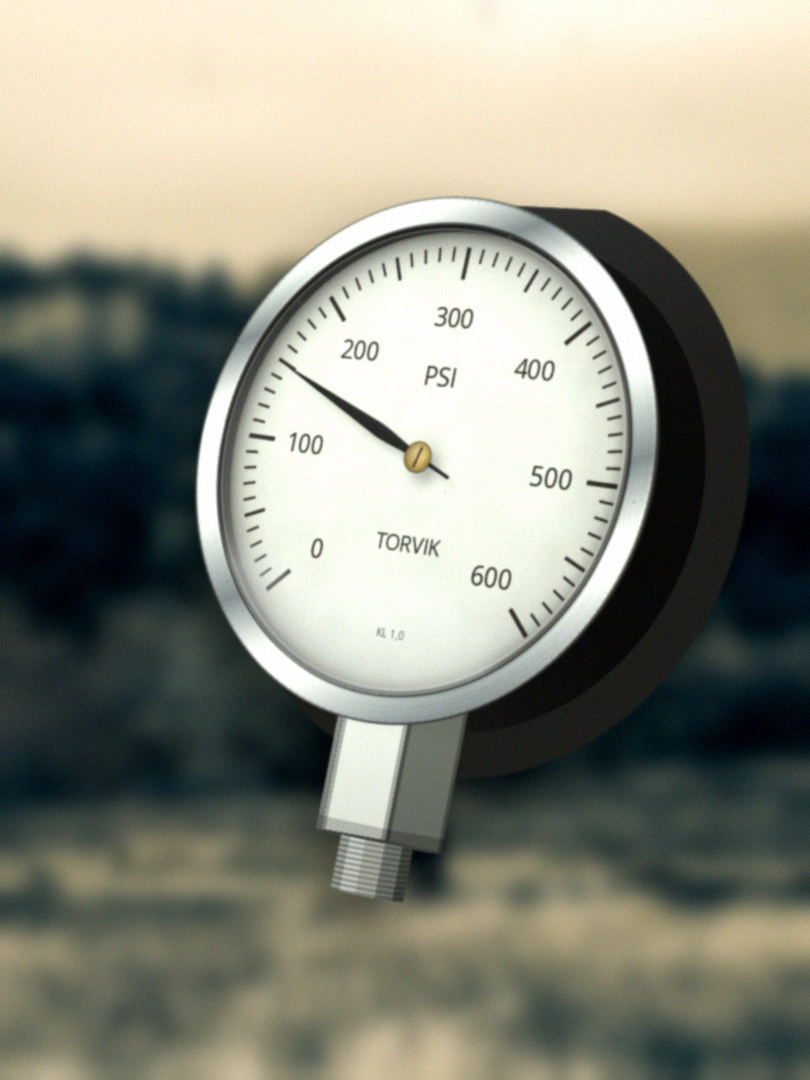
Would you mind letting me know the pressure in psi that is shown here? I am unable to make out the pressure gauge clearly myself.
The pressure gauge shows 150 psi
